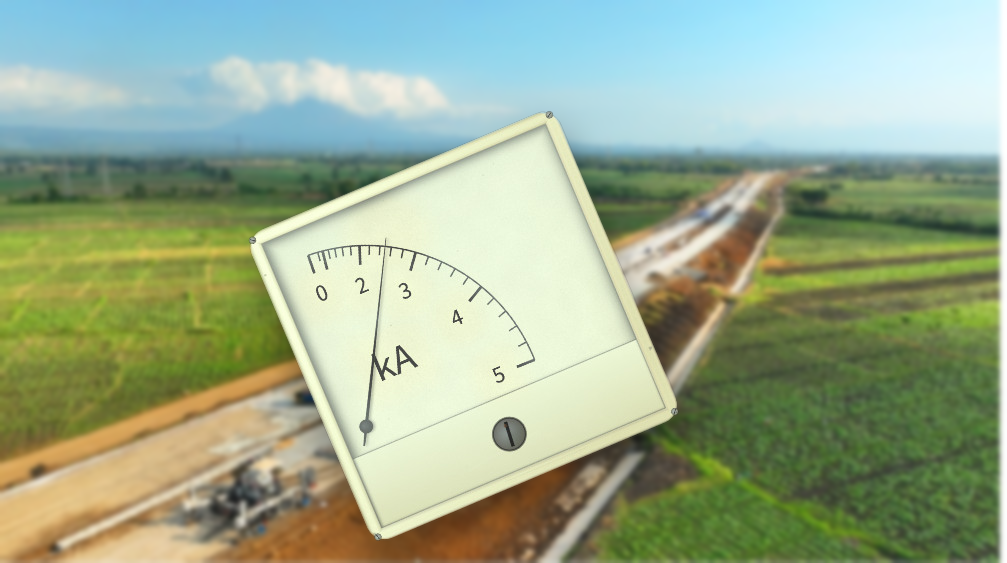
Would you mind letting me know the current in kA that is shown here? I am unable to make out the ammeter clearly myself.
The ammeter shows 2.5 kA
